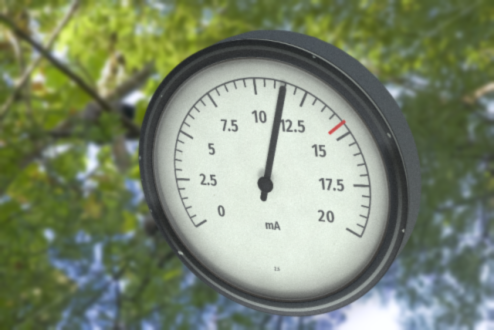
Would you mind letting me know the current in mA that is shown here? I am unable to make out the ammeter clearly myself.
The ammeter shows 11.5 mA
